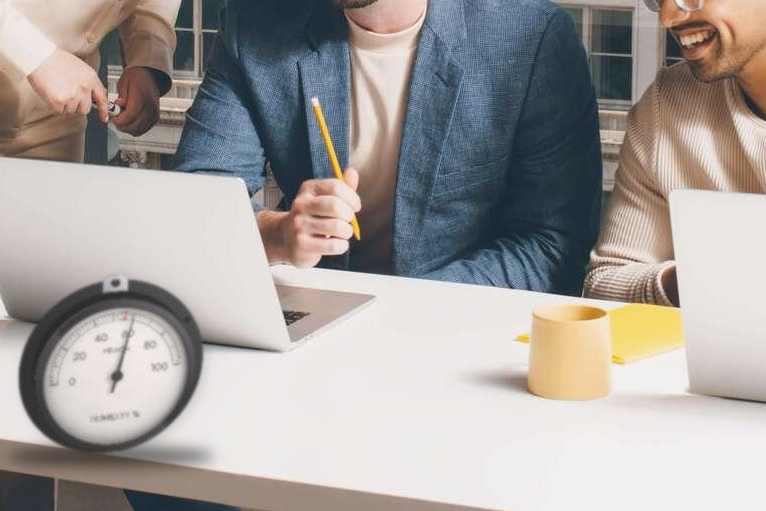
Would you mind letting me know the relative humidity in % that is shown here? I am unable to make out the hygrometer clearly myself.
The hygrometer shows 60 %
